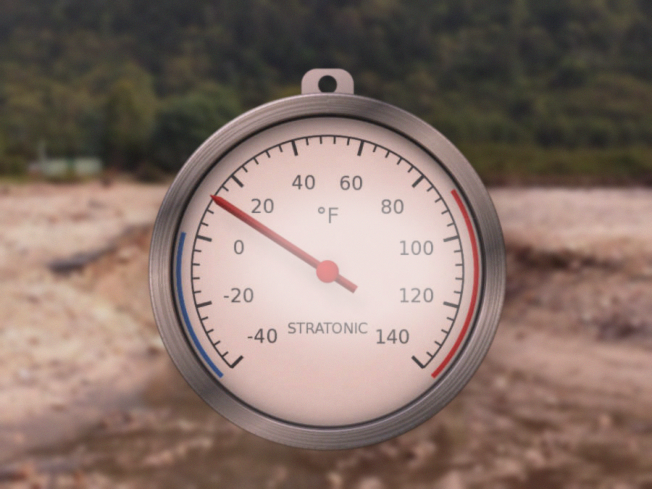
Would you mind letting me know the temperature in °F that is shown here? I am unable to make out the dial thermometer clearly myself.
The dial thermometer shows 12 °F
